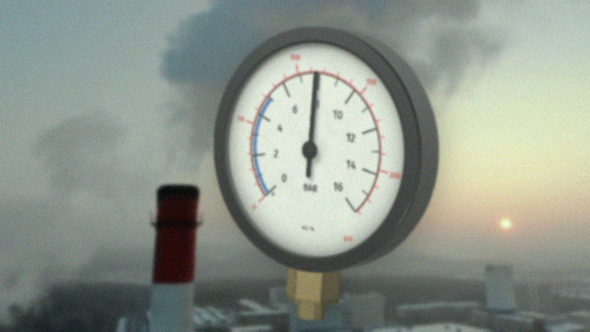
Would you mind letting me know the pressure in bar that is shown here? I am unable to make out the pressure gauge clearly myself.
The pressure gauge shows 8 bar
